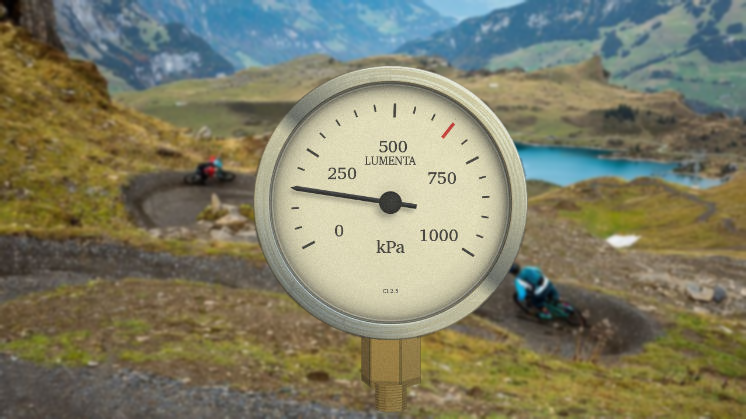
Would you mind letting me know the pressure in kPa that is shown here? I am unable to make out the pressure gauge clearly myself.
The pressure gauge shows 150 kPa
